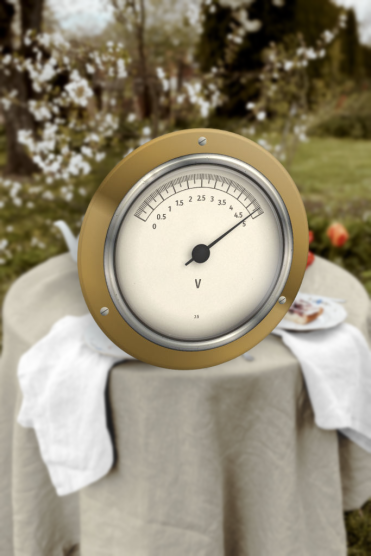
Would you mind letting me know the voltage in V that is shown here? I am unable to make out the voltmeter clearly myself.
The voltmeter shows 4.75 V
